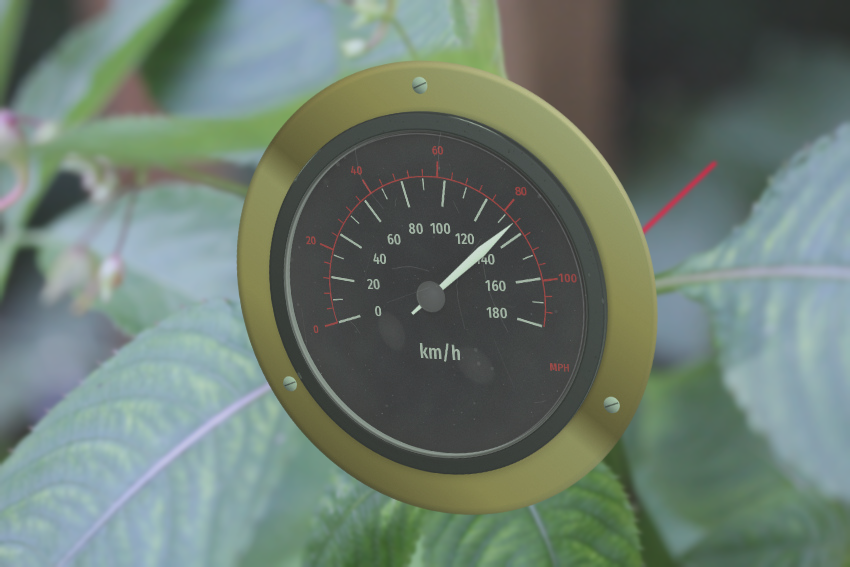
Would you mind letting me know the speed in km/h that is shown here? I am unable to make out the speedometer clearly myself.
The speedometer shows 135 km/h
